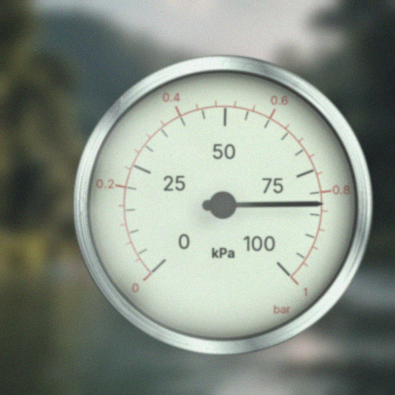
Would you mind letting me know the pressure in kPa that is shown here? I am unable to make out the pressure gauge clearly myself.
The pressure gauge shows 82.5 kPa
